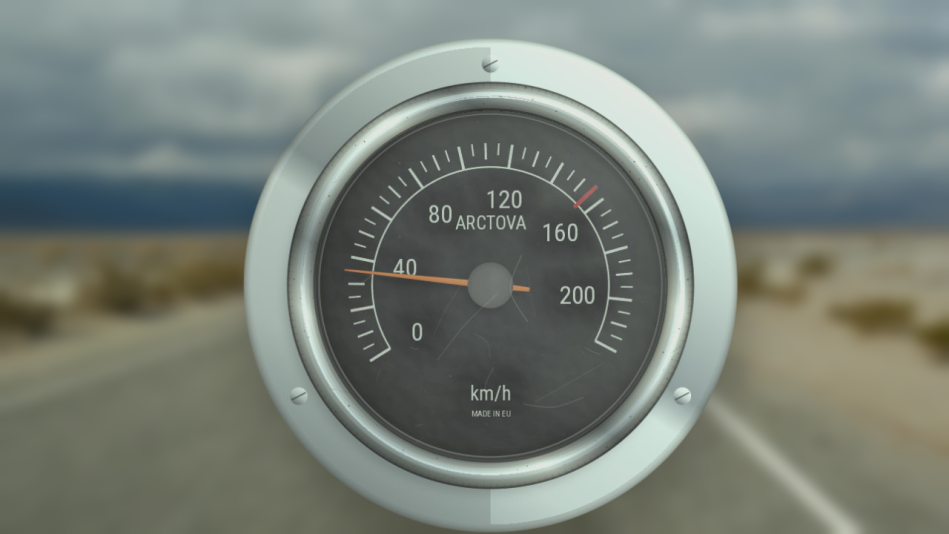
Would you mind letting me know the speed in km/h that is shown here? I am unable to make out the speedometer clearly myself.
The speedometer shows 35 km/h
